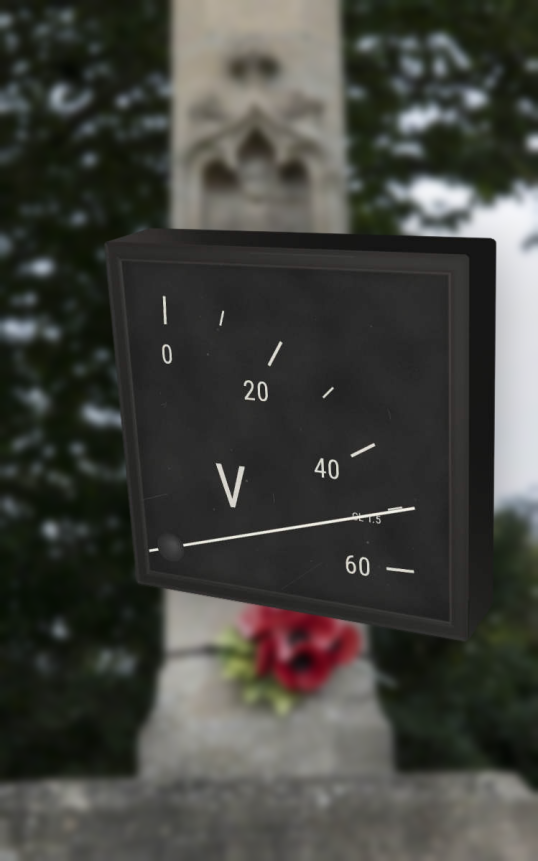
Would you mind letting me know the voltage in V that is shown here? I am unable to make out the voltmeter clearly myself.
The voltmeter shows 50 V
